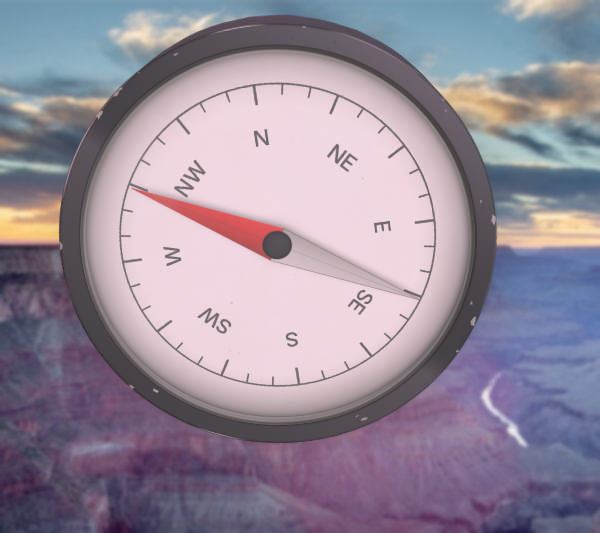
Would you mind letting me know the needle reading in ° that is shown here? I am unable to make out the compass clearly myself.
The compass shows 300 °
